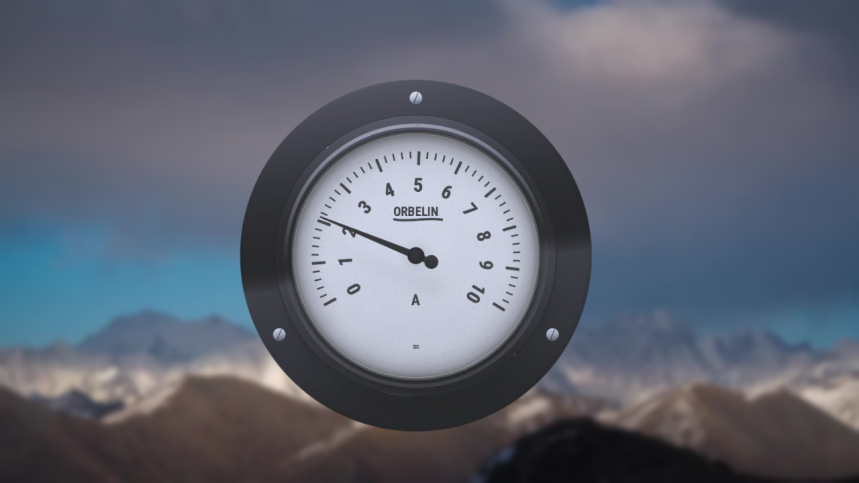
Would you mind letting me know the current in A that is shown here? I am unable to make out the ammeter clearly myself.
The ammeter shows 2.1 A
